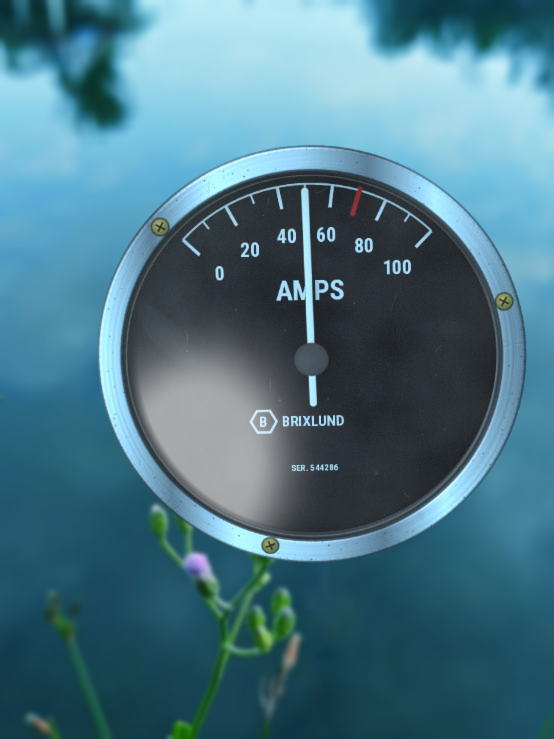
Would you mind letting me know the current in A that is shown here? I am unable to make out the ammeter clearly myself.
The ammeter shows 50 A
